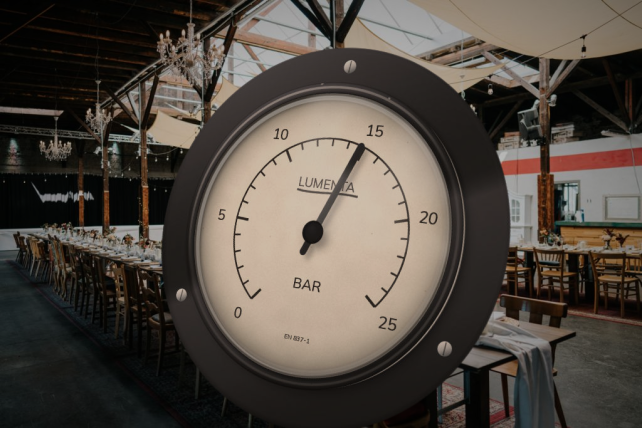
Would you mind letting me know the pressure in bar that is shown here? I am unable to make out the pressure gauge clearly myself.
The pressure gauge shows 15 bar
